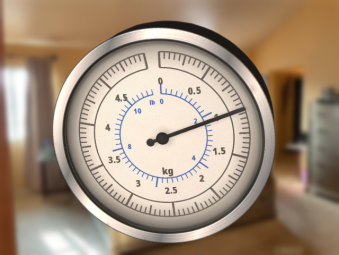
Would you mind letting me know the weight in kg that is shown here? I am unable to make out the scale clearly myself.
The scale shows 1 kg
